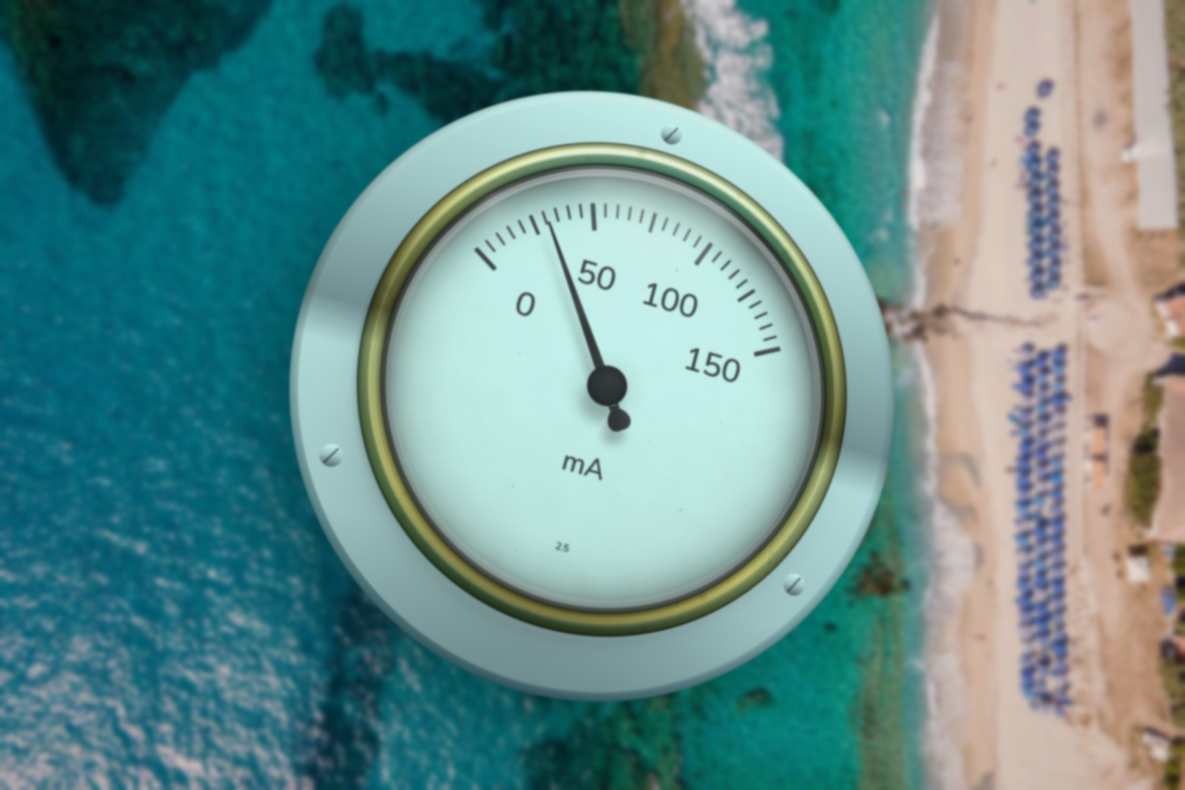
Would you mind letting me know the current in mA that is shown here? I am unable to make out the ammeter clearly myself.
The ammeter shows 30 mA
